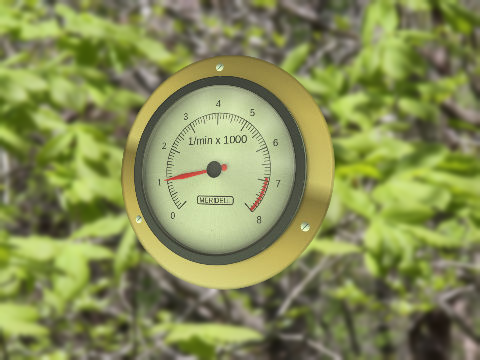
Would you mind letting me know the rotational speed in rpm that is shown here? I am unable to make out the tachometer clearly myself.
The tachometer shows 1000 rpm
